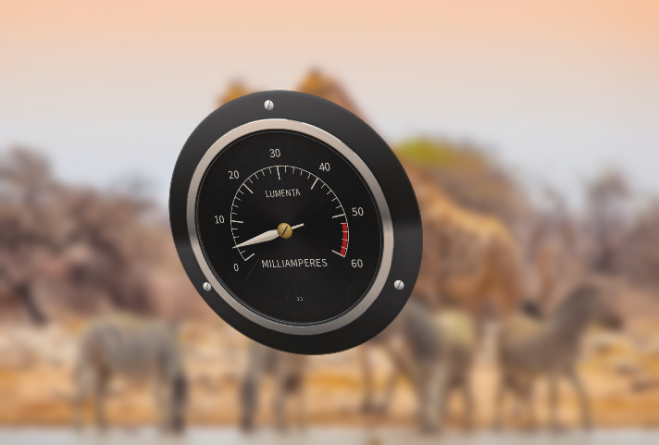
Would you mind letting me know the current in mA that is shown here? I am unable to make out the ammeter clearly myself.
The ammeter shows 4 mA
